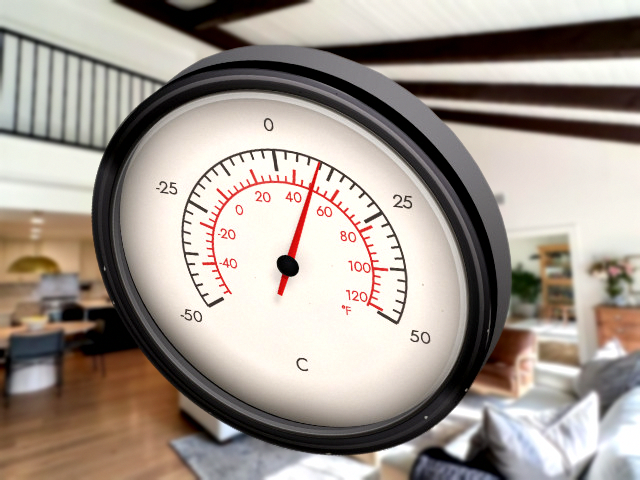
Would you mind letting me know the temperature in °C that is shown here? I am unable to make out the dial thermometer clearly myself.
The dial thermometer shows 10 °C
